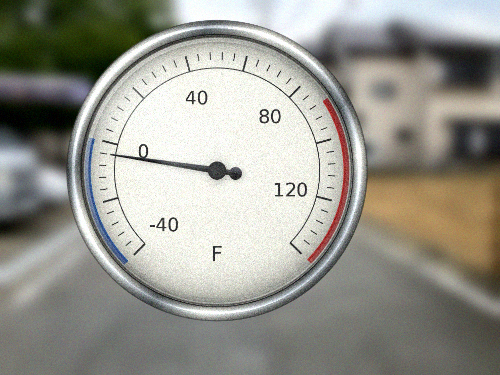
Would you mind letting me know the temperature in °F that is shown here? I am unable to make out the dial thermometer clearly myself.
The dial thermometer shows -4 °F
